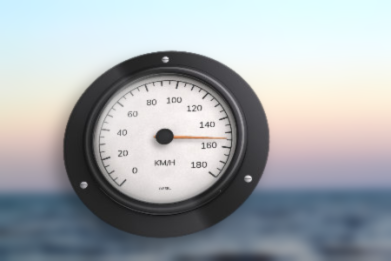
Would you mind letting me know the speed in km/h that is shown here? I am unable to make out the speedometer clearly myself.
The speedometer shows 155 km/h
